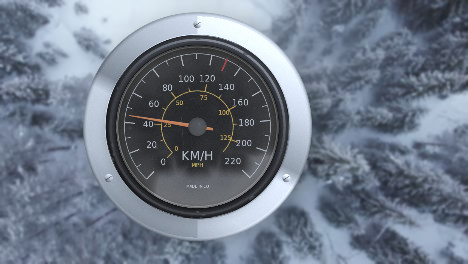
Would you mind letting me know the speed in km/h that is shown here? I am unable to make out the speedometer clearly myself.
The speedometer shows 45 km/h
